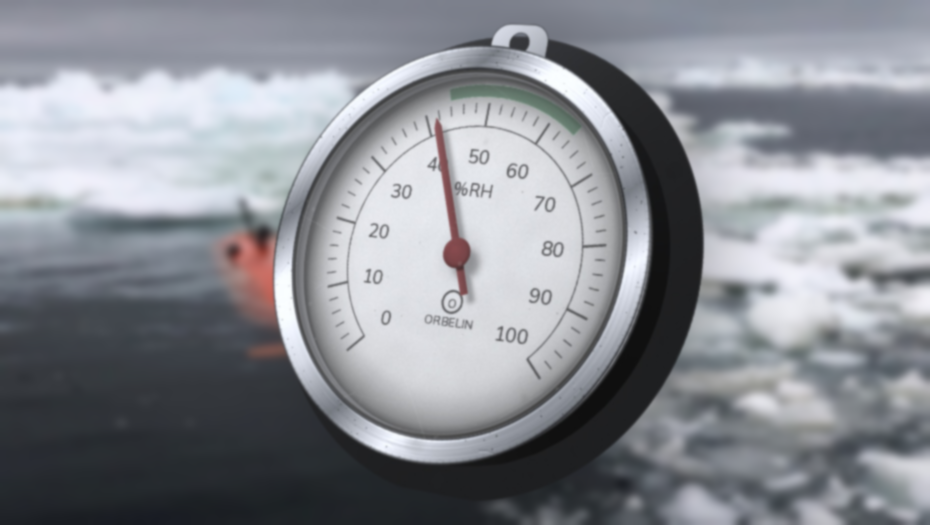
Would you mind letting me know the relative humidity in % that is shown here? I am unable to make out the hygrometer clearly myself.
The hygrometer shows 42 %
